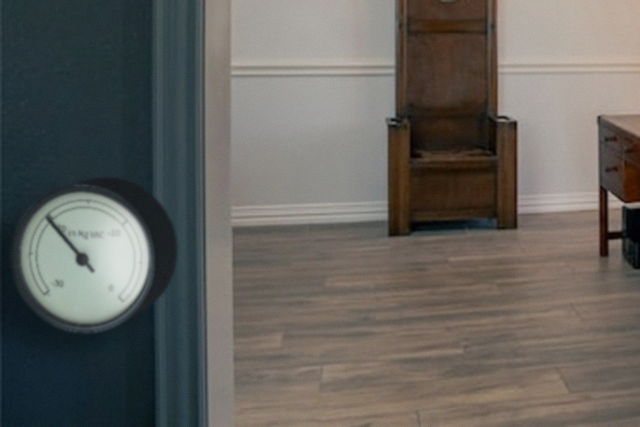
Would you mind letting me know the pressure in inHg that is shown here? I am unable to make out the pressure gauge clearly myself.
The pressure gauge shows -20 inHg
